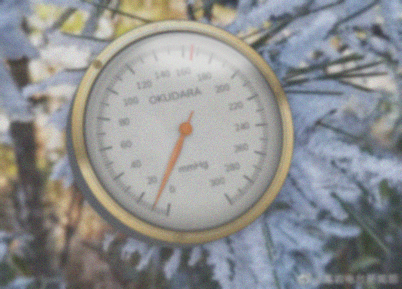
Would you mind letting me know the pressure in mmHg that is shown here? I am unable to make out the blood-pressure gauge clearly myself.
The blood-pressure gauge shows 10 mmHg
